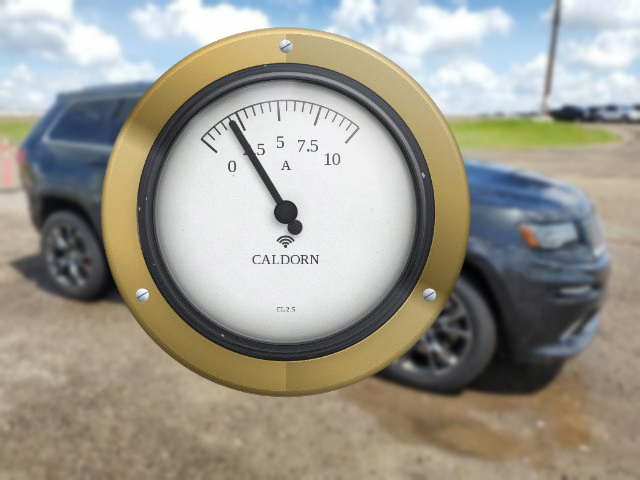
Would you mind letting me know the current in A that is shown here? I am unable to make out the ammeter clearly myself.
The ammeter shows 2 A
